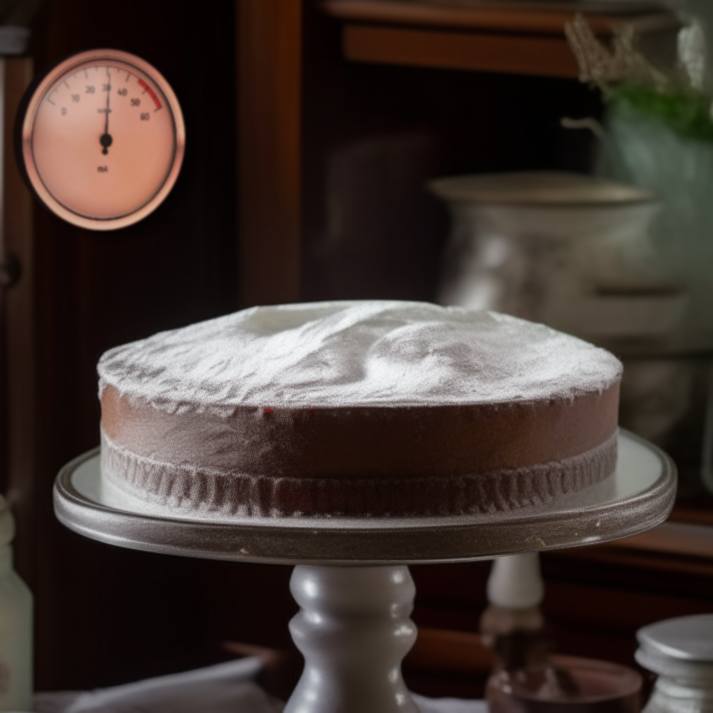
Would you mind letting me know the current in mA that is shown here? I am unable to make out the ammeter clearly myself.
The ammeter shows 30 mA
